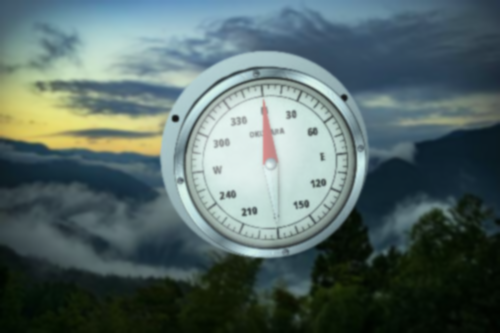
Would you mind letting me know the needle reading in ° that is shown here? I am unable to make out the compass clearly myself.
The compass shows 0 °
